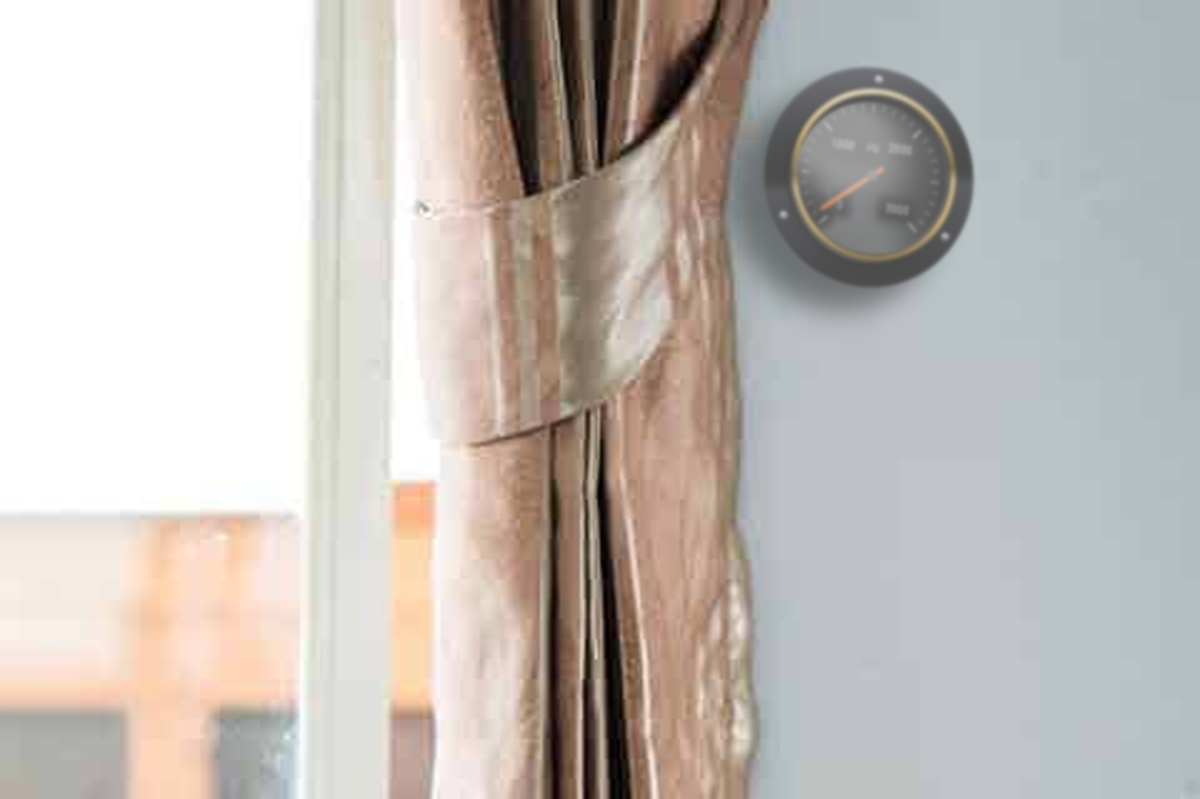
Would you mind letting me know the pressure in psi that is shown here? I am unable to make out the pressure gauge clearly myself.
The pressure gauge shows 100 psi
